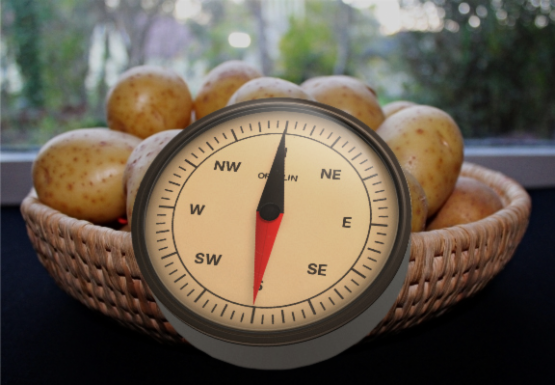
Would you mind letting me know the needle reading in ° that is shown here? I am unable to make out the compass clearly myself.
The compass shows 180 °
